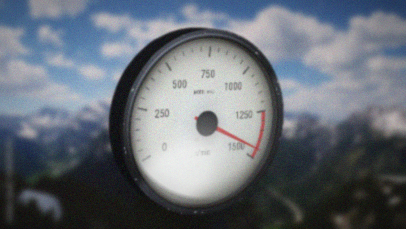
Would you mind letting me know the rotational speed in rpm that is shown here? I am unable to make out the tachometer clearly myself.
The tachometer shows 1450 rpm
